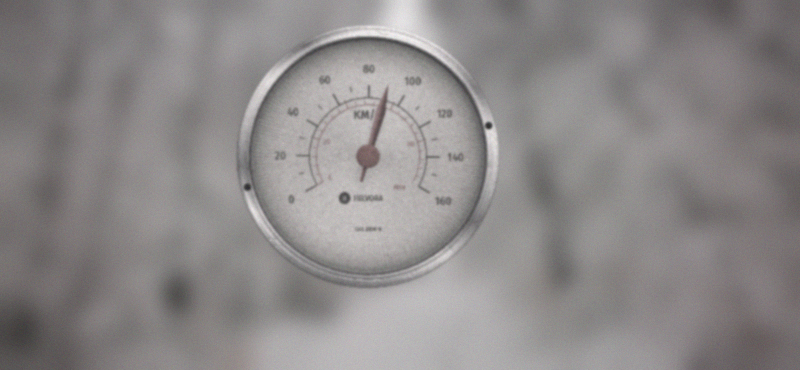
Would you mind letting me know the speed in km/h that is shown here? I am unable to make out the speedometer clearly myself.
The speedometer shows 90 km/h
